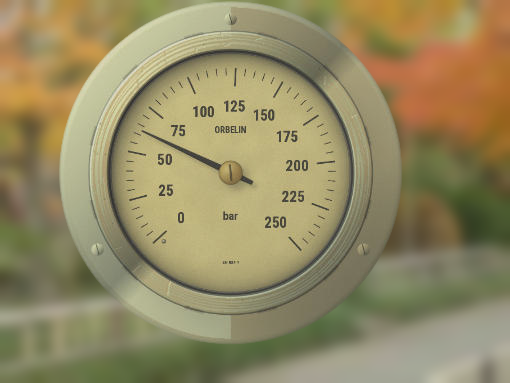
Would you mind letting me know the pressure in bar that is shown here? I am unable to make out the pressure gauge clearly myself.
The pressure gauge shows 62.5 bar
